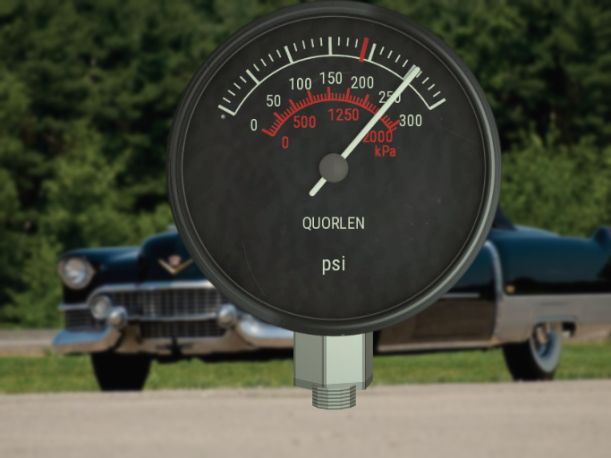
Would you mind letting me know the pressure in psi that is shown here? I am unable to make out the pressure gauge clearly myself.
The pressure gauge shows 255 psi
